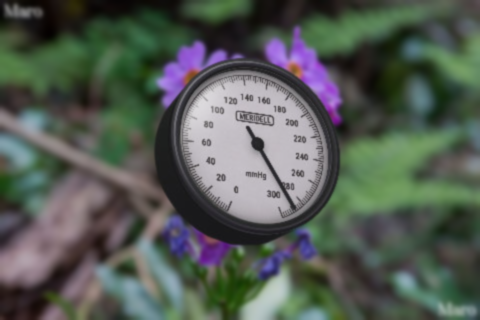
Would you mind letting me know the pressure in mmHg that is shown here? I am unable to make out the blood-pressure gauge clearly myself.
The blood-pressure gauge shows 290 mmHg
